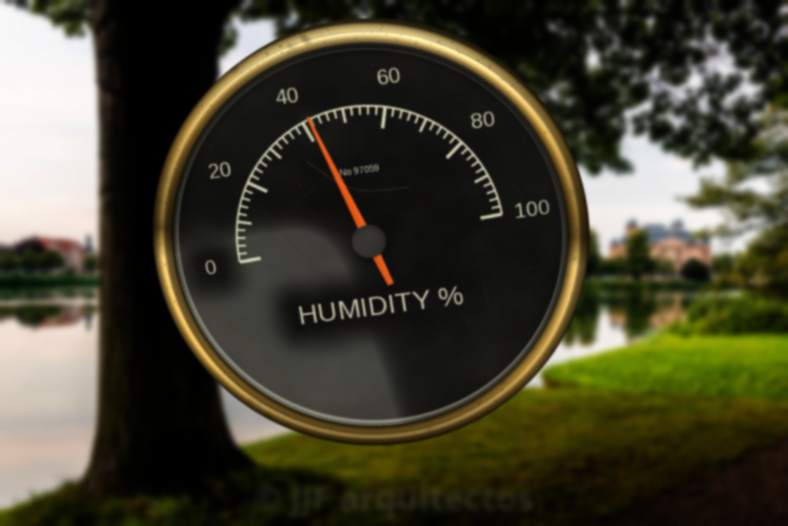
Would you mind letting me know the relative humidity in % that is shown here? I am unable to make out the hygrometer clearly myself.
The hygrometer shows 42 %
